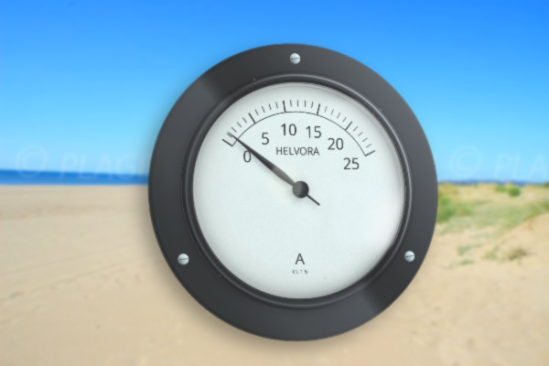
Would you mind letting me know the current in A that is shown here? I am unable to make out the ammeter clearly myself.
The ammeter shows 1 A
